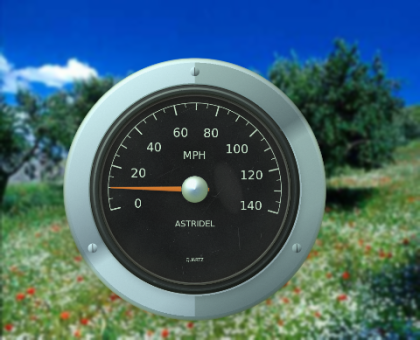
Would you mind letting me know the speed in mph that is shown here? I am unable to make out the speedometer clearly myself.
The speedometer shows 10 mph
